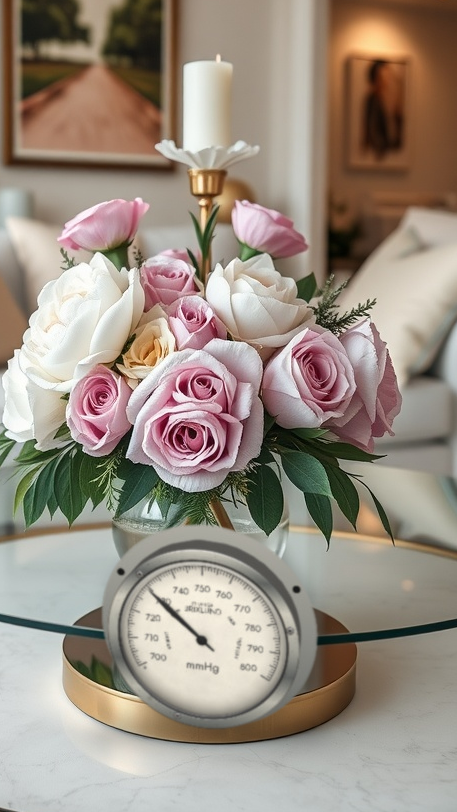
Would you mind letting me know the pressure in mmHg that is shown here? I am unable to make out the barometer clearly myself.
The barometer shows 730 mmHg
